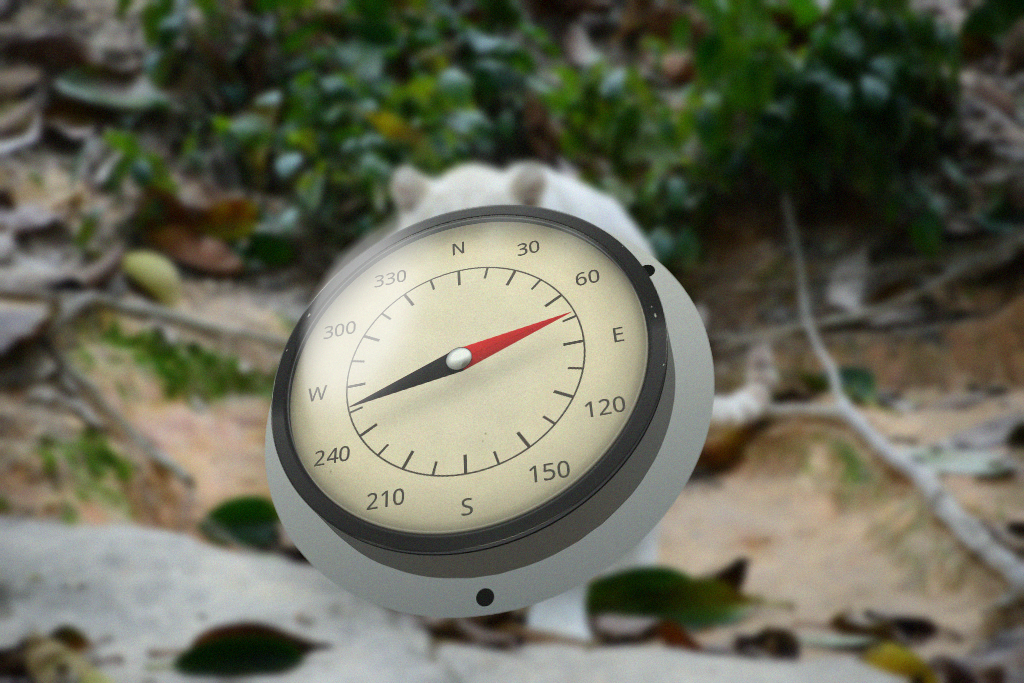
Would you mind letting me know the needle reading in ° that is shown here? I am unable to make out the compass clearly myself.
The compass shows 75 °
